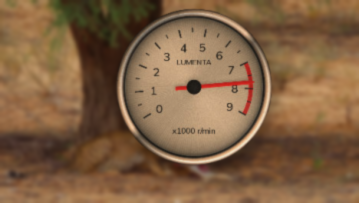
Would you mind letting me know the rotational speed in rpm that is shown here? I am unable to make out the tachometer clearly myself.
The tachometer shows 7750 rpm
